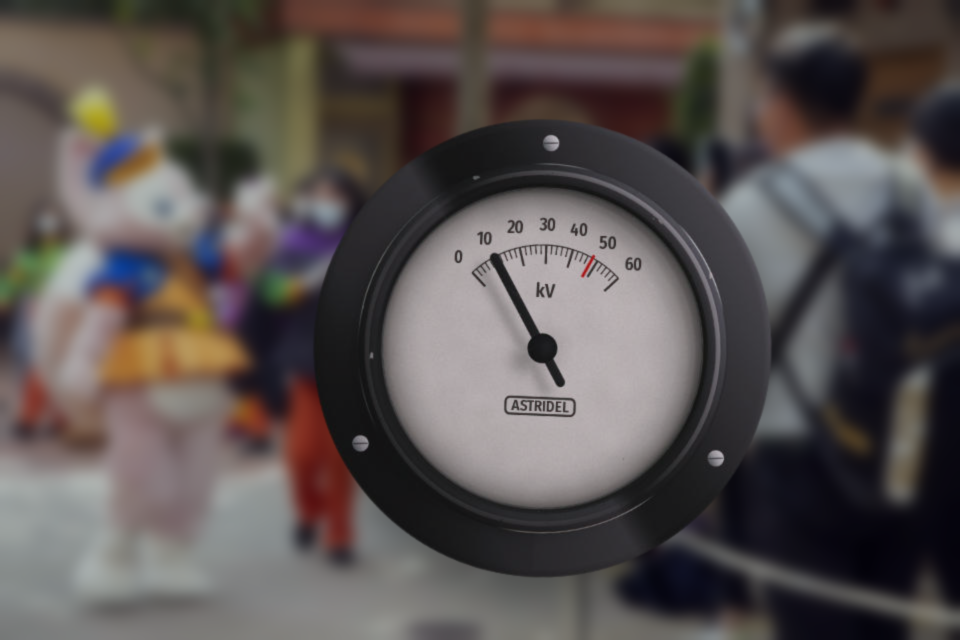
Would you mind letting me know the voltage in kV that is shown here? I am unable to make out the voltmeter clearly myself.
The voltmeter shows 10 kV
